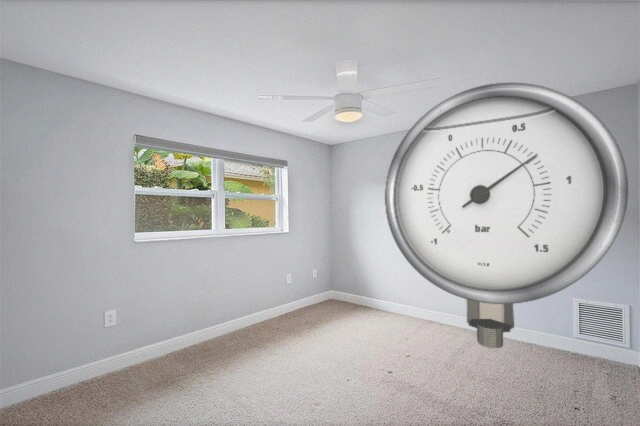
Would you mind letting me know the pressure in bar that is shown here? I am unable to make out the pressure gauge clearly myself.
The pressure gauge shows 0.75 bar
